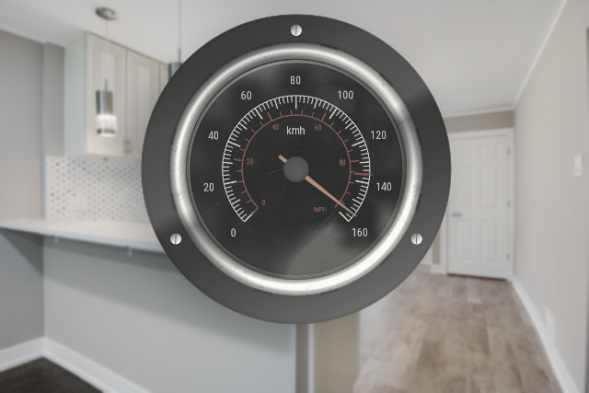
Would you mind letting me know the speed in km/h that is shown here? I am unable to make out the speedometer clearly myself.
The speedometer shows 156 km/h
